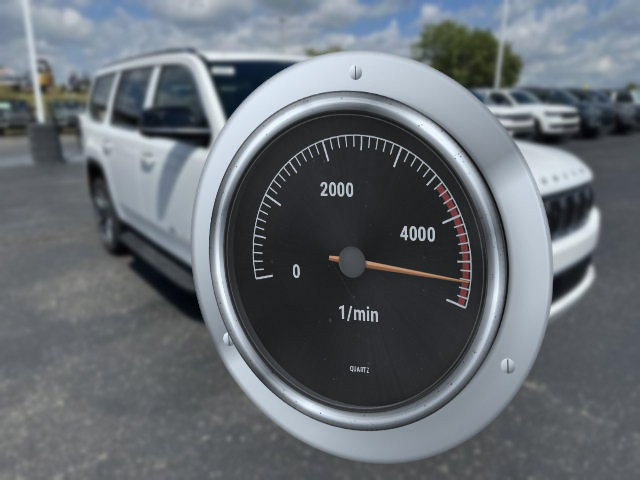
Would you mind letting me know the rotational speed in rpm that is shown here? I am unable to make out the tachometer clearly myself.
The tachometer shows 4700 rpm
